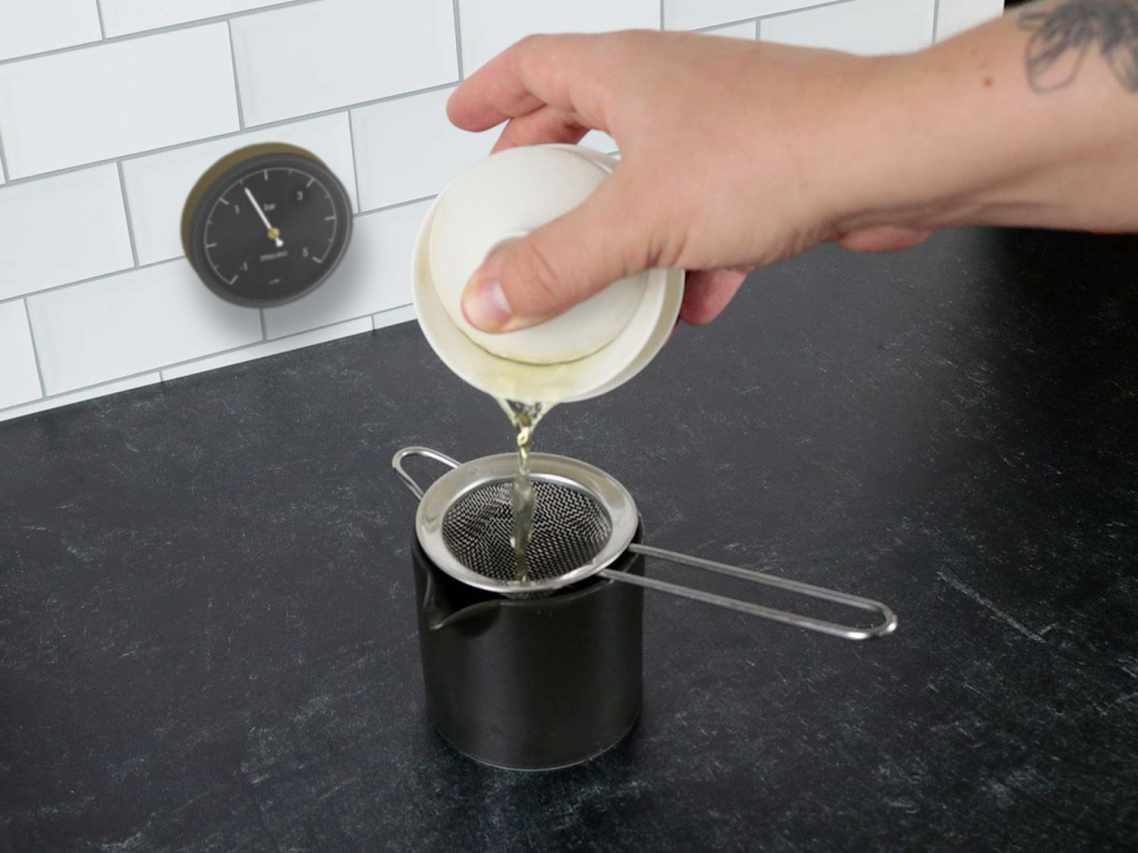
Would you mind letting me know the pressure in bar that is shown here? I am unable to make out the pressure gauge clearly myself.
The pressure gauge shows 1.5 bar
